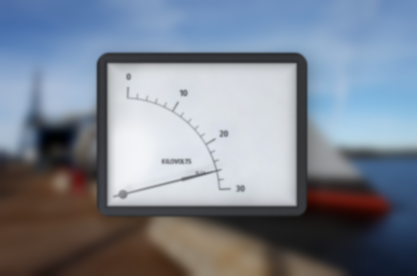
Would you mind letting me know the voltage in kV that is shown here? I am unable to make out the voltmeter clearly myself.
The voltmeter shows 26 kV
